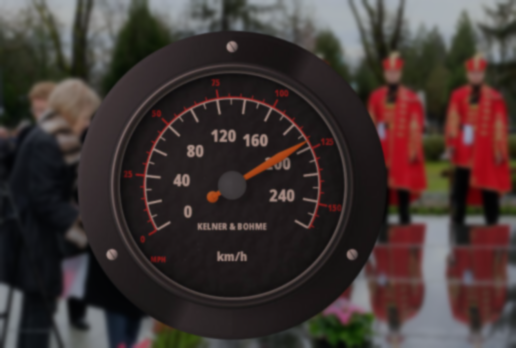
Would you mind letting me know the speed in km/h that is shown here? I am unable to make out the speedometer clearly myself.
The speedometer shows 195 km/h
